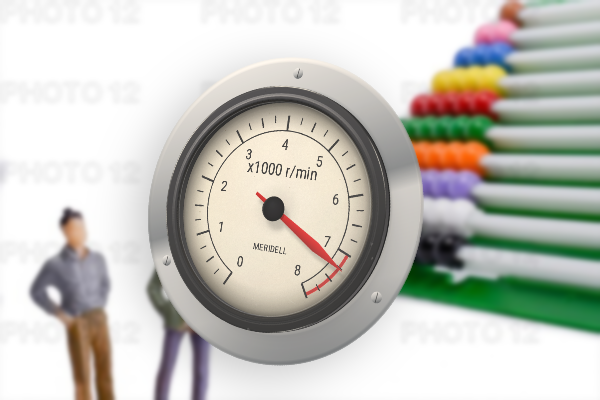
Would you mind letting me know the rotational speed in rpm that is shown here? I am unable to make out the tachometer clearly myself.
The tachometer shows 7250 rpm
